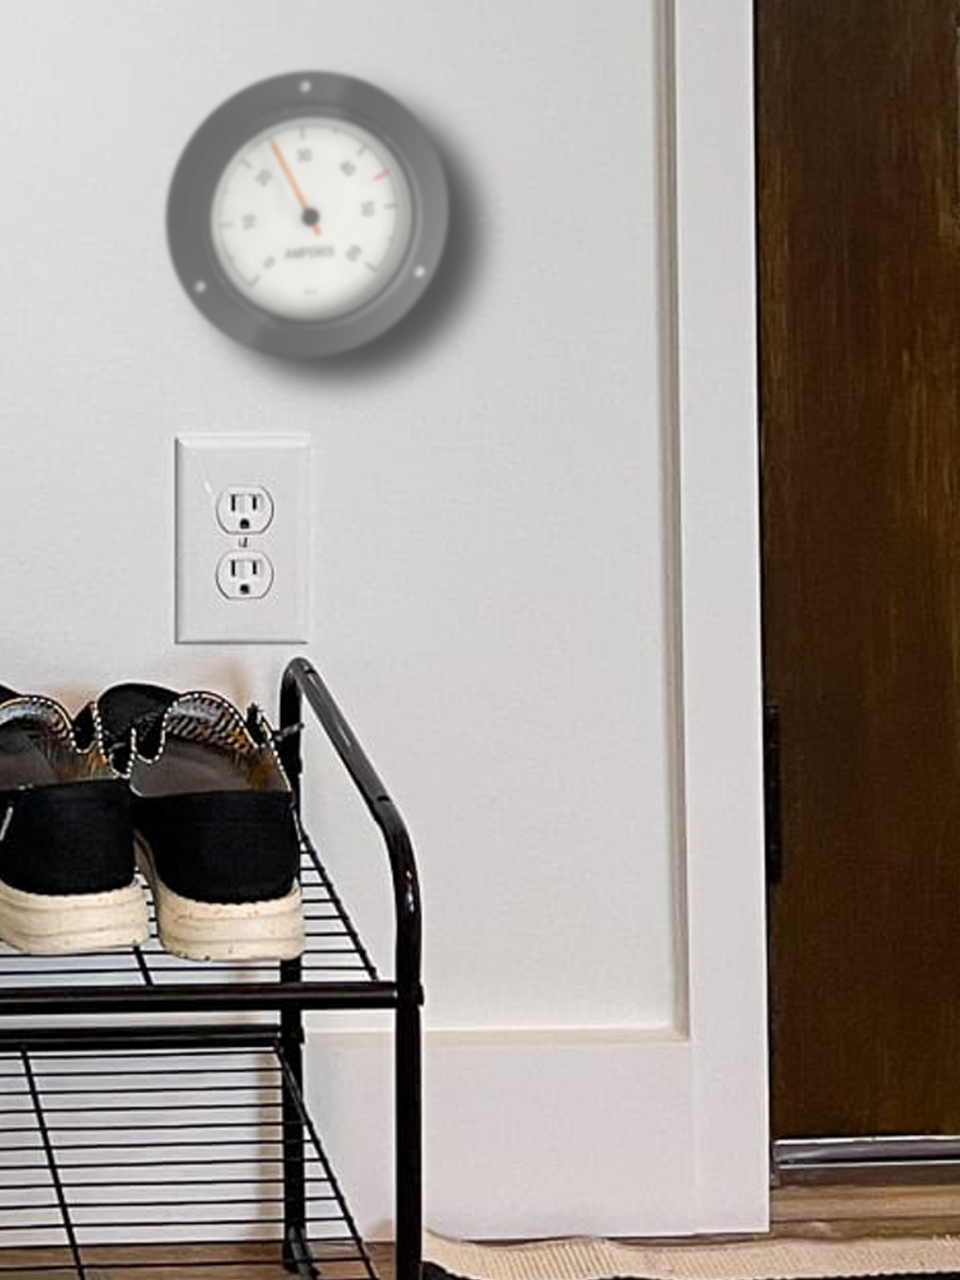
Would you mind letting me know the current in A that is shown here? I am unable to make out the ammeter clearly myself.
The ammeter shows 25 A
